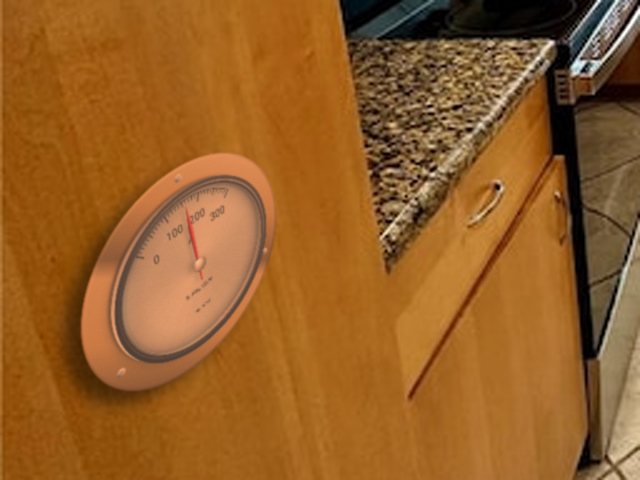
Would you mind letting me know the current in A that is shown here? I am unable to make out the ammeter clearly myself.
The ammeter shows 150 A
